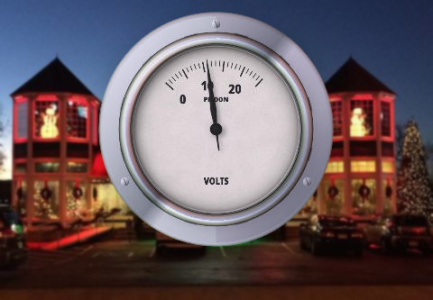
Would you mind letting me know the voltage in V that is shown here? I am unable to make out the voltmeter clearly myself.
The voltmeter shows 11 V
